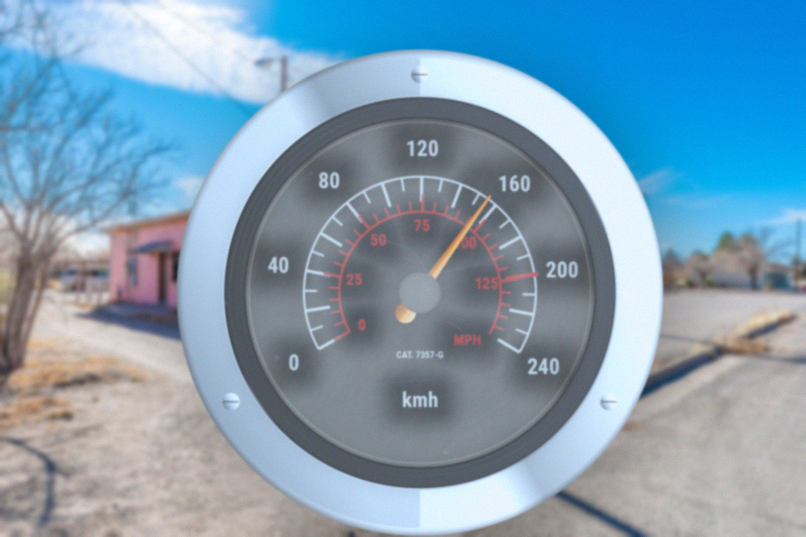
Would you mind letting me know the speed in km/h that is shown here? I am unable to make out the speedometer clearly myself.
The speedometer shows 155 km/h
